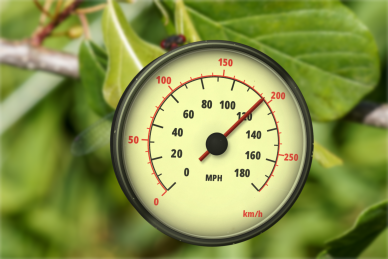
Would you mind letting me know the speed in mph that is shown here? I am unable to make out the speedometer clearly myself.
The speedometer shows 120 mph
